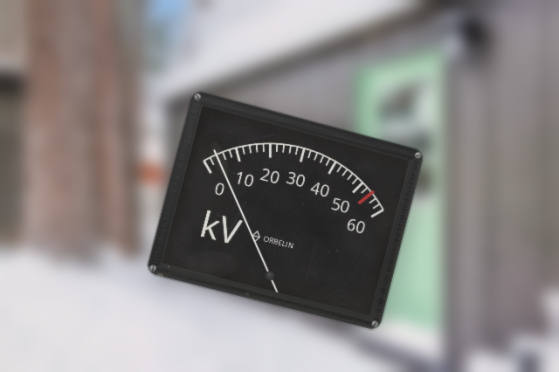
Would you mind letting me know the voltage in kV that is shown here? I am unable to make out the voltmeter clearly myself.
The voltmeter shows 4 kV
